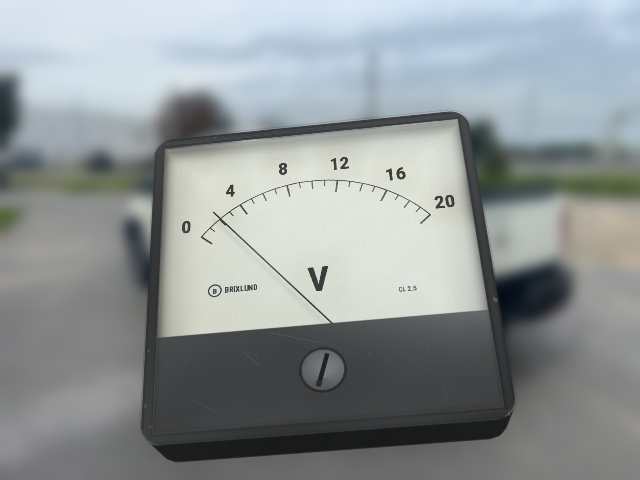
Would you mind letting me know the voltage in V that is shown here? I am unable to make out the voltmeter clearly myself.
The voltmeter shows 2 V
